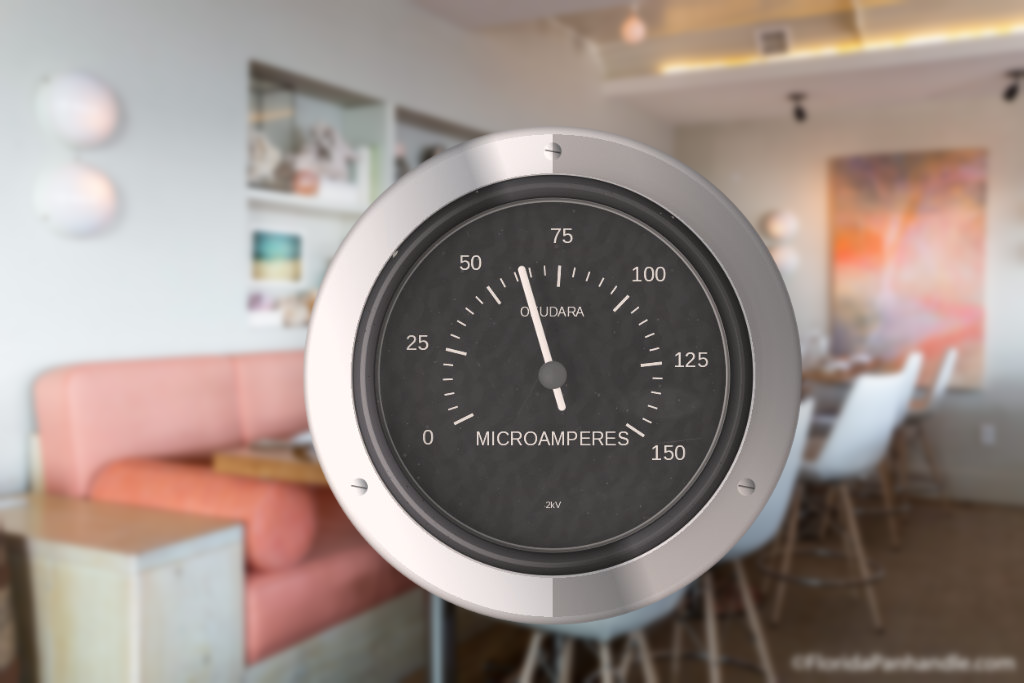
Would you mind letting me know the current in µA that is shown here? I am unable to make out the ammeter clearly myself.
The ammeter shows 62.5 µA
